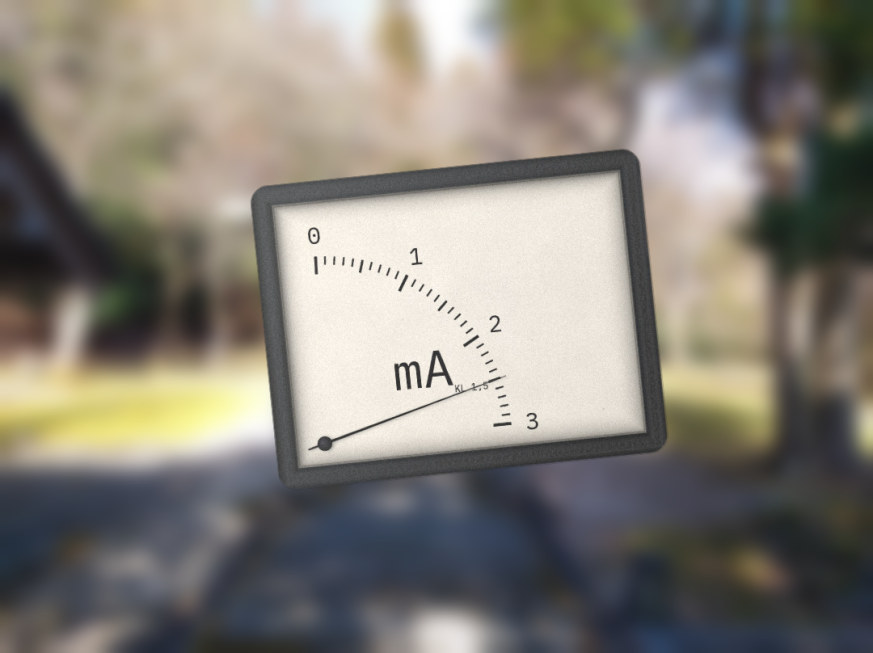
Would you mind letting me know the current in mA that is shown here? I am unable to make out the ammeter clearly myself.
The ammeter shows 2.5 mA
